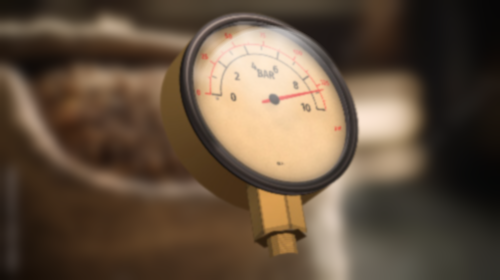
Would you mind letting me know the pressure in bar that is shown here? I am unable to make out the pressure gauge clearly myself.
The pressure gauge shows 9 bar
